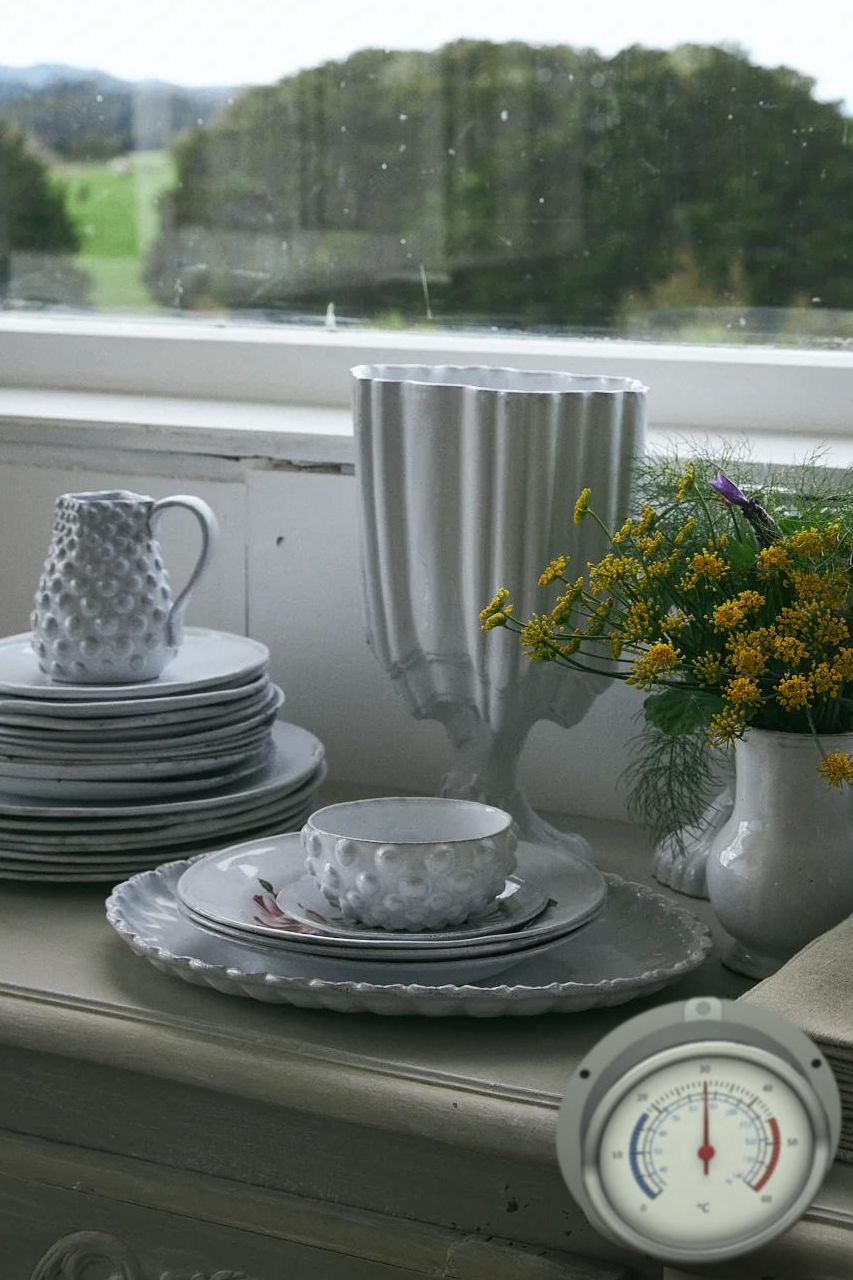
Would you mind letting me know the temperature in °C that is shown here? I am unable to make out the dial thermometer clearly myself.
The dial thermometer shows 30 °C
